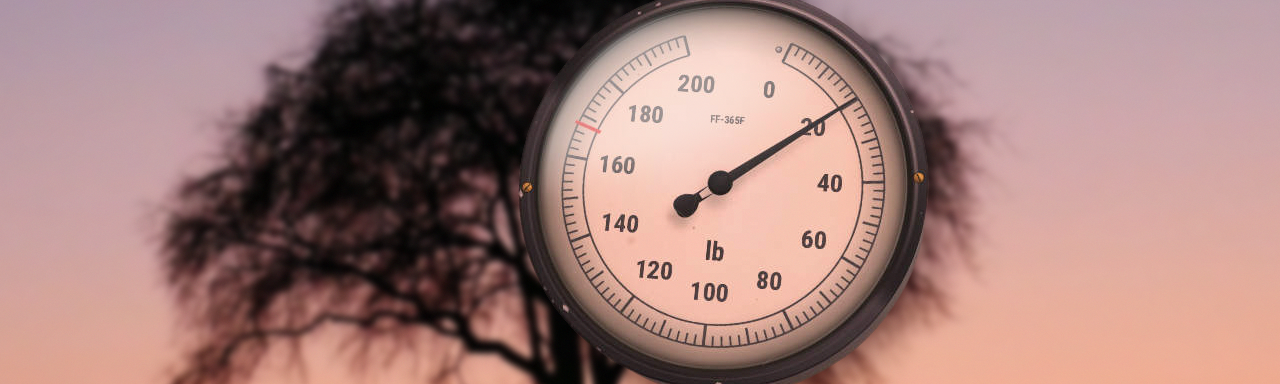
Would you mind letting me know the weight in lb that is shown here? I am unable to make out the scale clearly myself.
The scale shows 20 lb
